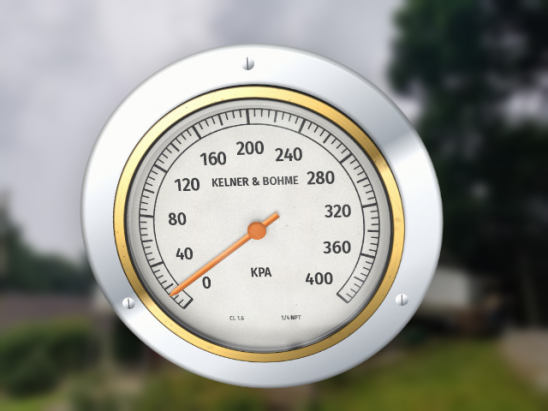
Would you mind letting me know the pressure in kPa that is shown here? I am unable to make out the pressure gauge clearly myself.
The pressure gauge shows 15 kPa
